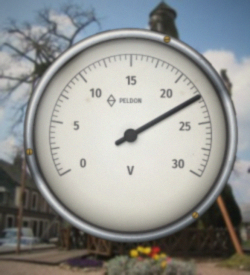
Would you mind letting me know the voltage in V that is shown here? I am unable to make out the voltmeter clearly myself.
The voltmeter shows 22.5 V
